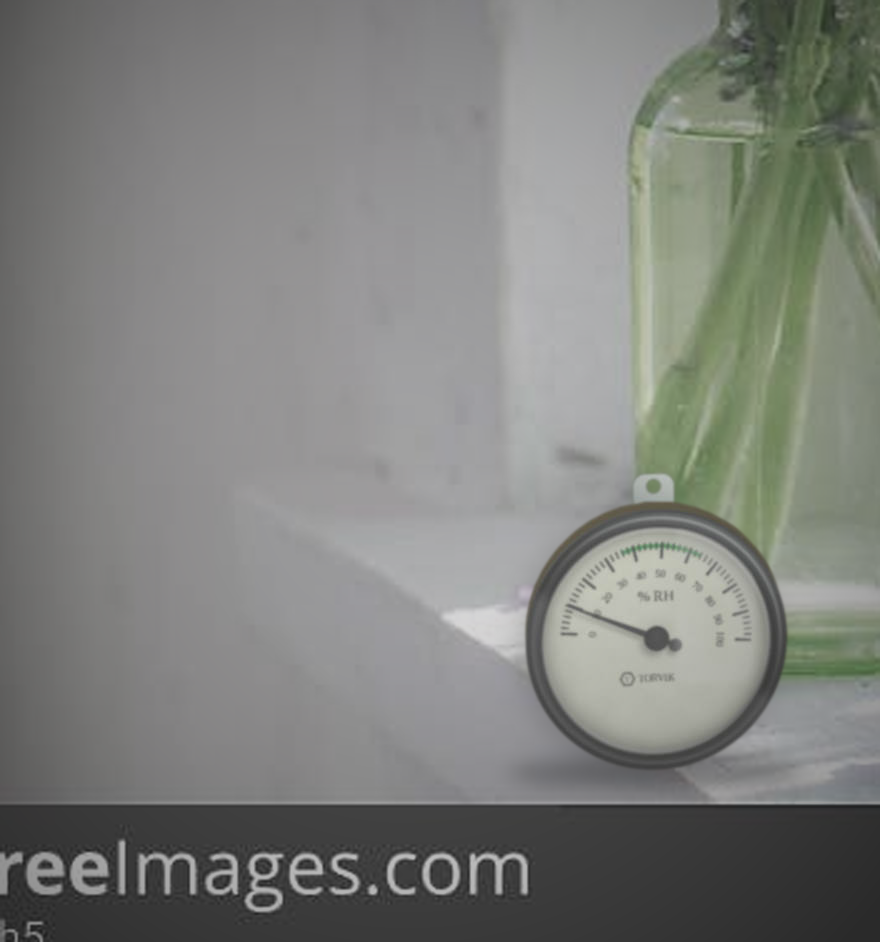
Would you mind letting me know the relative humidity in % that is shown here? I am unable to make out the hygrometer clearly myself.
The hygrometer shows 10 %
